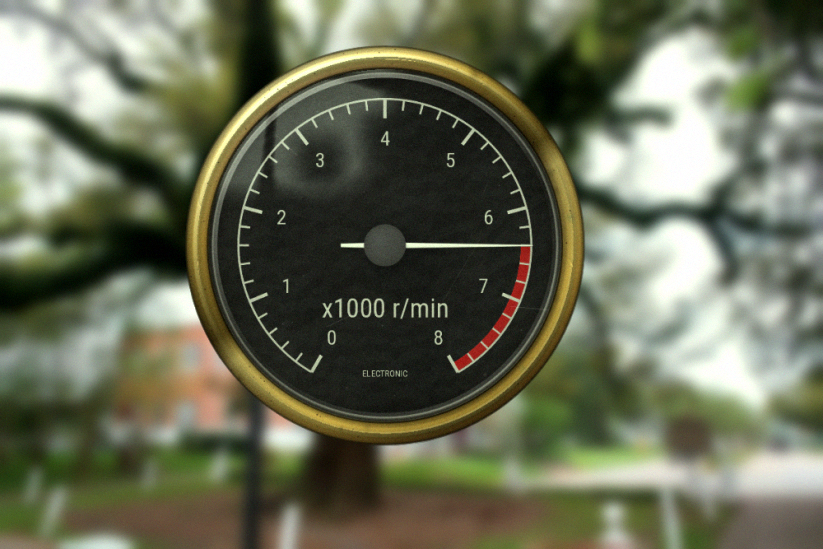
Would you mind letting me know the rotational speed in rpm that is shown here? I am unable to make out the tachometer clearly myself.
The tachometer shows 6400 rpm
